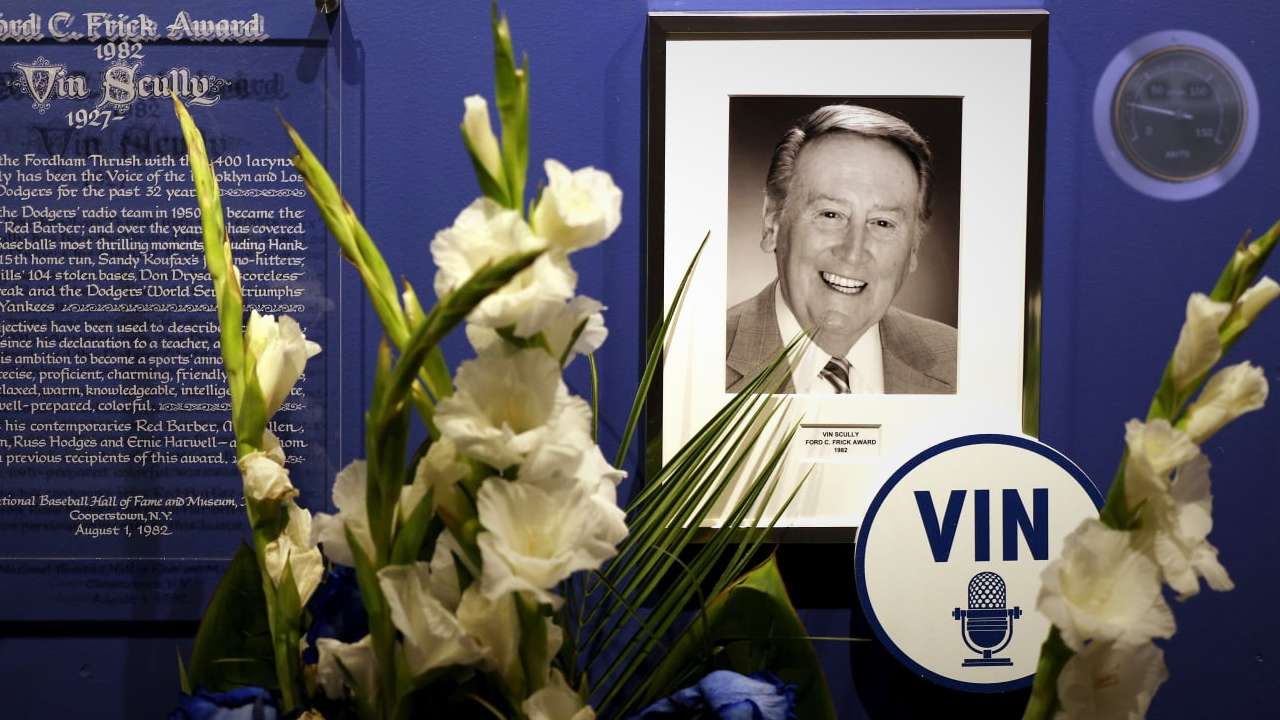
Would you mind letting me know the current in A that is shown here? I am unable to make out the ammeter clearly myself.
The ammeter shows 25 A
